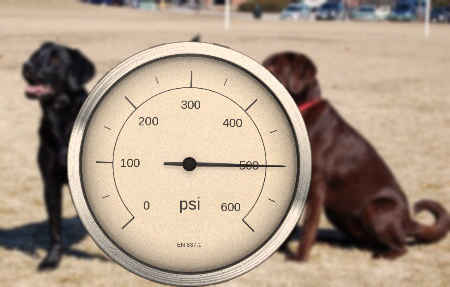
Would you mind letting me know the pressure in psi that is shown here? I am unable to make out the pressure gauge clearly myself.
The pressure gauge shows 500 psi
